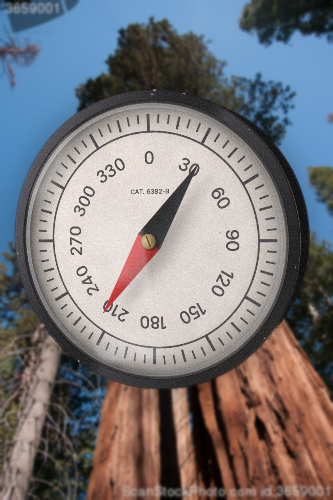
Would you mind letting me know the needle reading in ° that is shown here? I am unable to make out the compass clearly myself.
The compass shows 215 °
